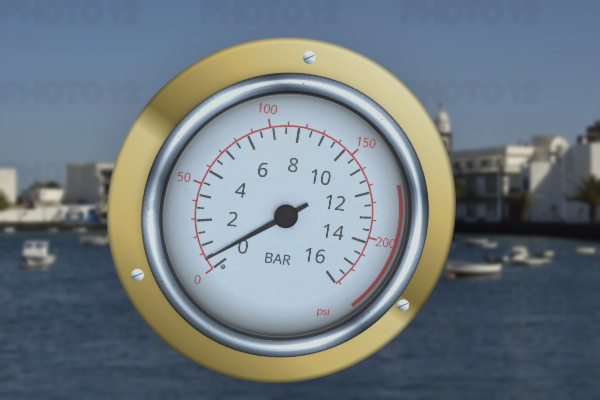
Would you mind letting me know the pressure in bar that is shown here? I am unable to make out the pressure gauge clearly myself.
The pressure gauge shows 0.5 bar
